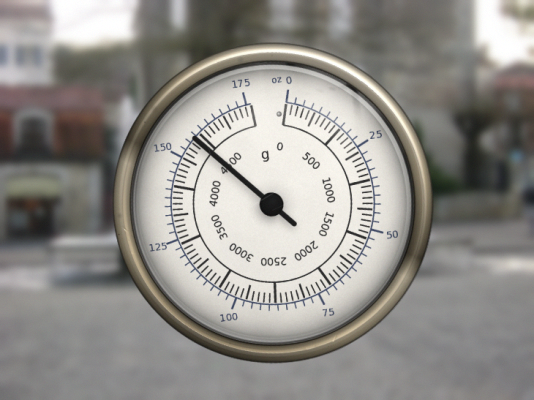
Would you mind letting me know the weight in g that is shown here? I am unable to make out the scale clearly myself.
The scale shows 4450 g
